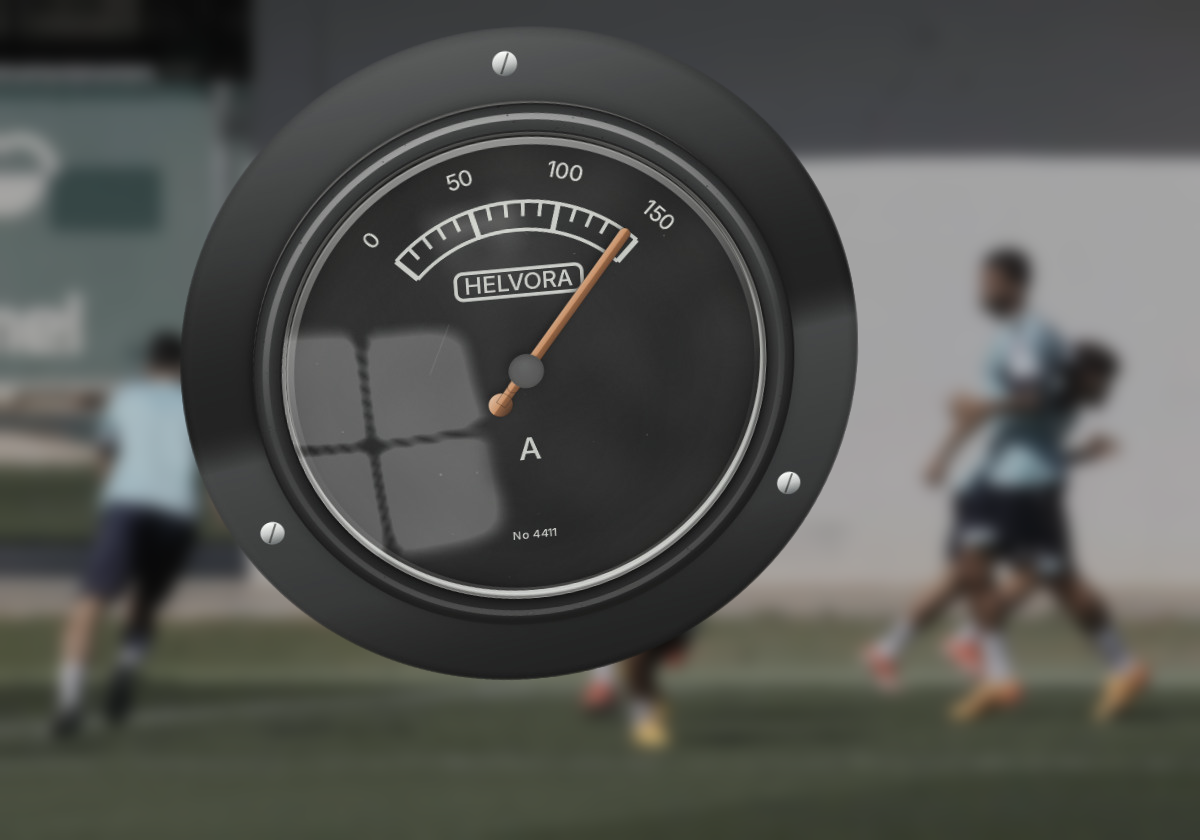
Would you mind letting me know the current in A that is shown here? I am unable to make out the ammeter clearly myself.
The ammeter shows 140 A
